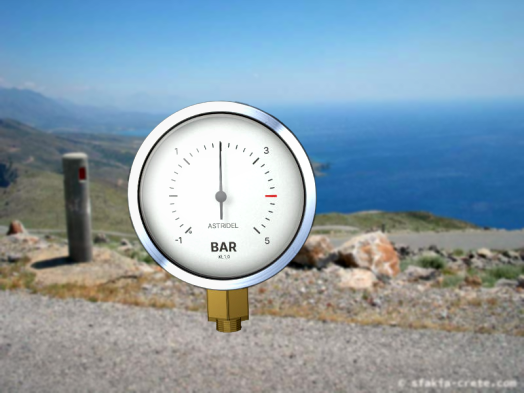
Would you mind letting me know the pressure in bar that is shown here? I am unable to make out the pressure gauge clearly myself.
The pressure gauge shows 2 bar
